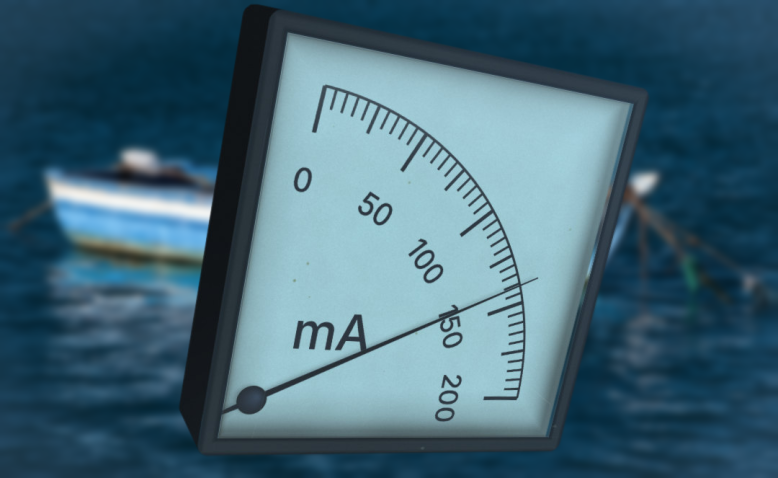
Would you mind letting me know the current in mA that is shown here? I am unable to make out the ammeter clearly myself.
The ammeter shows 140 mA
